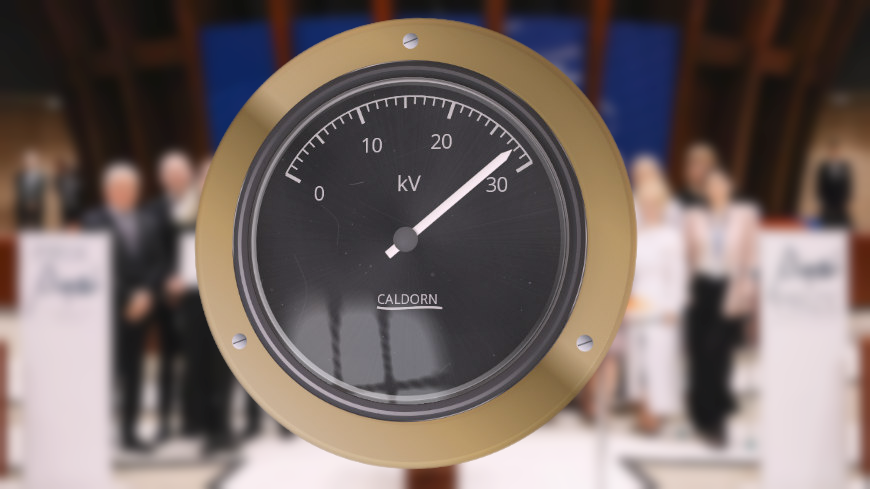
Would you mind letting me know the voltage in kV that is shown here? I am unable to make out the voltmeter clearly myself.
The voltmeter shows 28 kV
